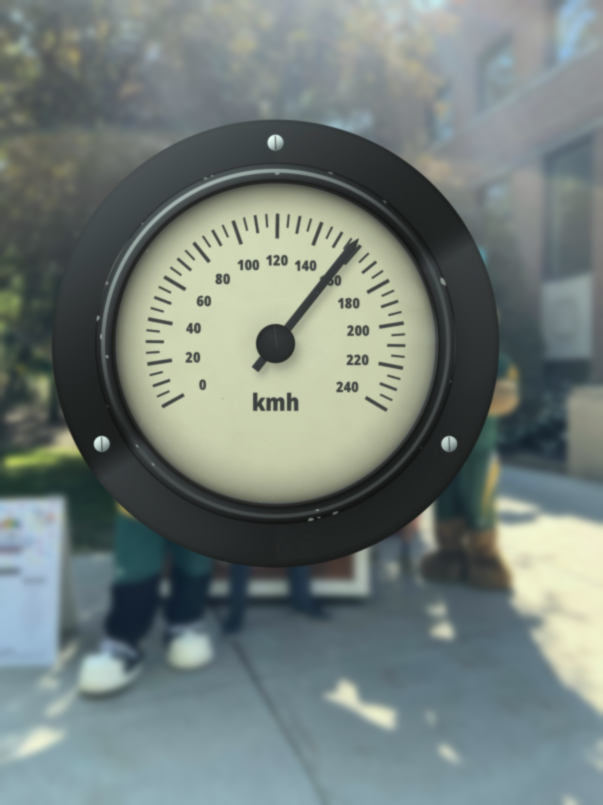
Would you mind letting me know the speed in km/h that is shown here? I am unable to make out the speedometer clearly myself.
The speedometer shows 157.5 km/h
